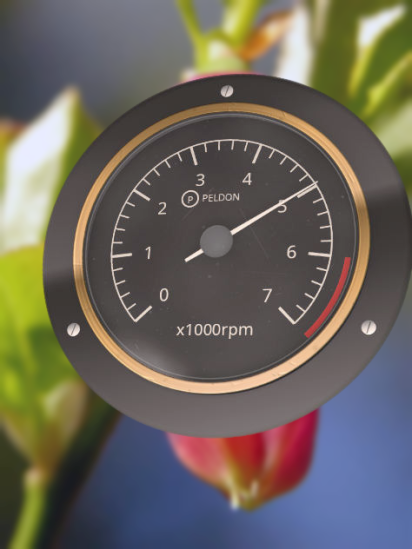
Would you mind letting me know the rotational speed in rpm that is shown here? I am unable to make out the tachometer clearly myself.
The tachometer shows 5000 rpm
